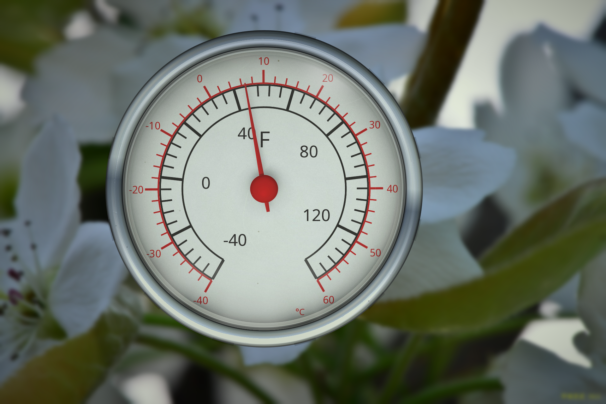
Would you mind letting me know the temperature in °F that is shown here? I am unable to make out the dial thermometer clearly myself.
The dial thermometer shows 44 °F
